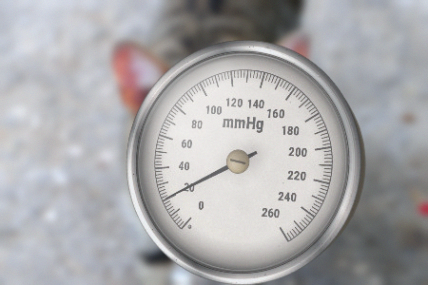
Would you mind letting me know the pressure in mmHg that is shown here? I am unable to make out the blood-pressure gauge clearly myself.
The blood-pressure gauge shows 20 mmHg
